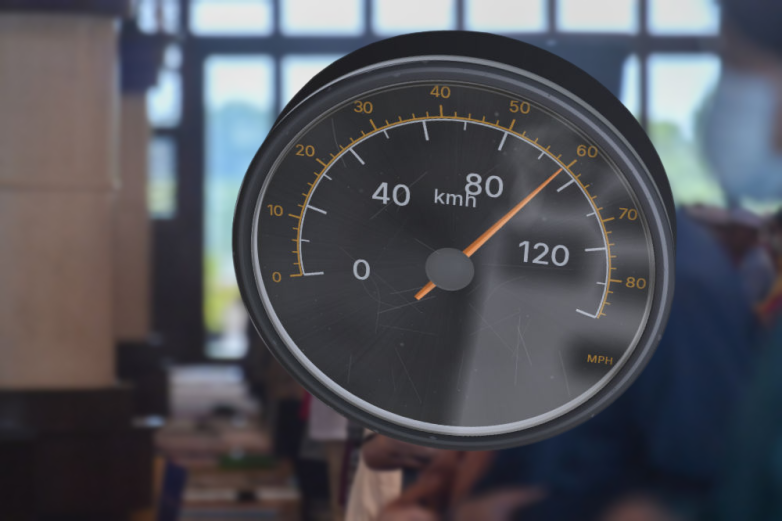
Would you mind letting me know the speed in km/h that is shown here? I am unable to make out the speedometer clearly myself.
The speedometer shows 95 km/h
